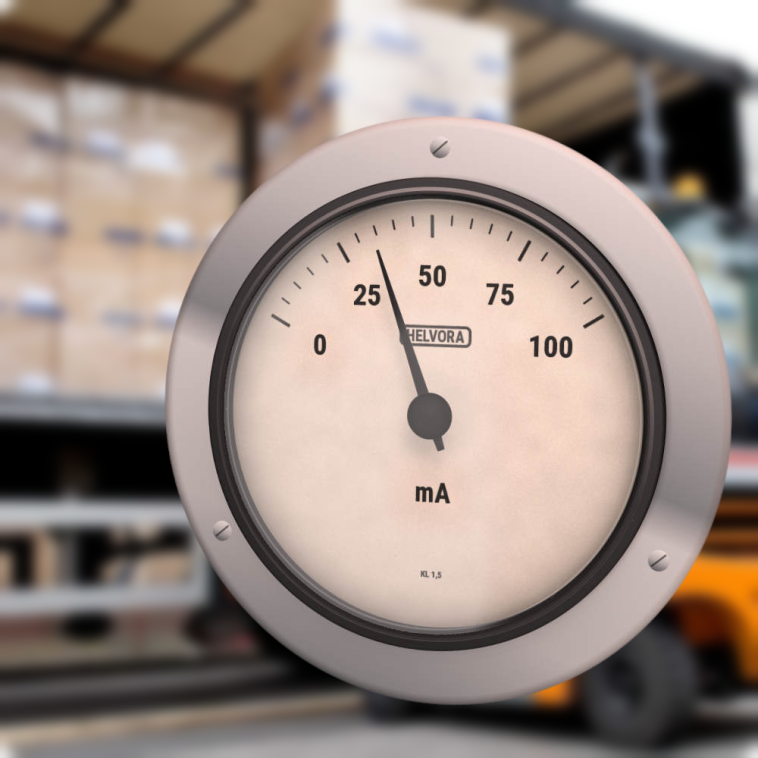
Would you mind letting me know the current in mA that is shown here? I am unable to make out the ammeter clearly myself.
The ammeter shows 35 mA
